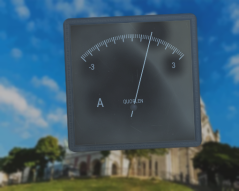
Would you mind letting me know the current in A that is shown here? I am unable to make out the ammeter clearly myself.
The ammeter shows 1 A
